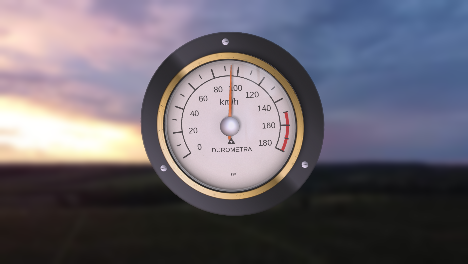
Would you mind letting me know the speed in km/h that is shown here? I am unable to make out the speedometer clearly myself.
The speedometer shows 95 km/h
